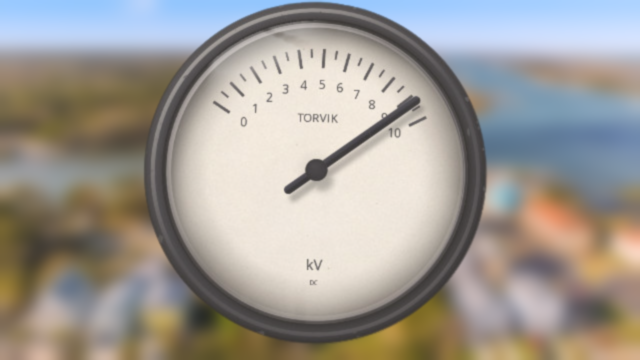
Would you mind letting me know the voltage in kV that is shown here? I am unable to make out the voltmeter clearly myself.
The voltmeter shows 9.25 kV
